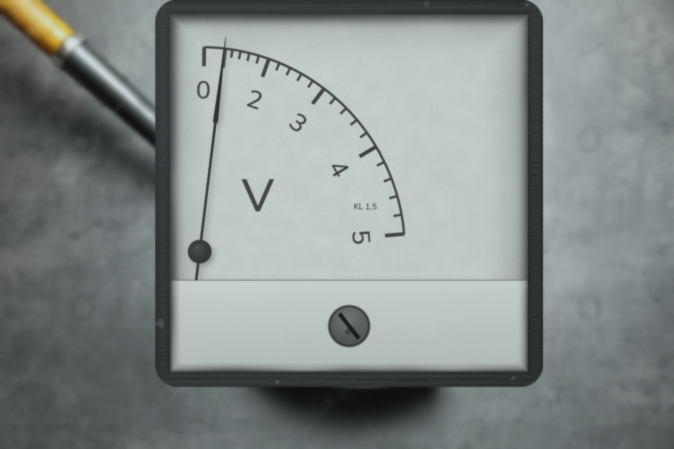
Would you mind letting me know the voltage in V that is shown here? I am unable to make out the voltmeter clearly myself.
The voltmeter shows 1 V
